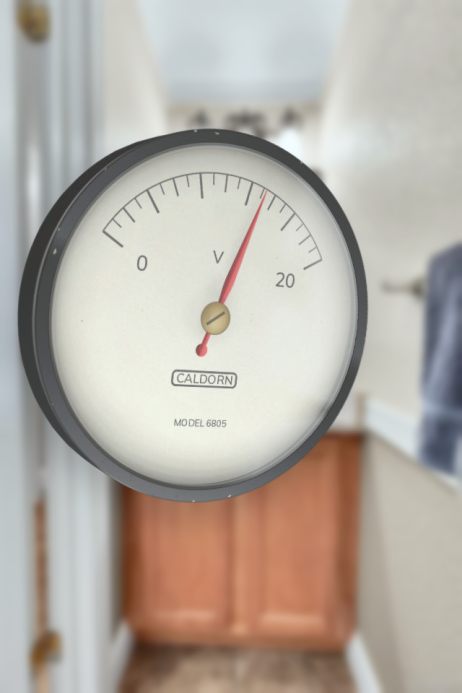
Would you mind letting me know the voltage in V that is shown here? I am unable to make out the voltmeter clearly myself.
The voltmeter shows 13 V
